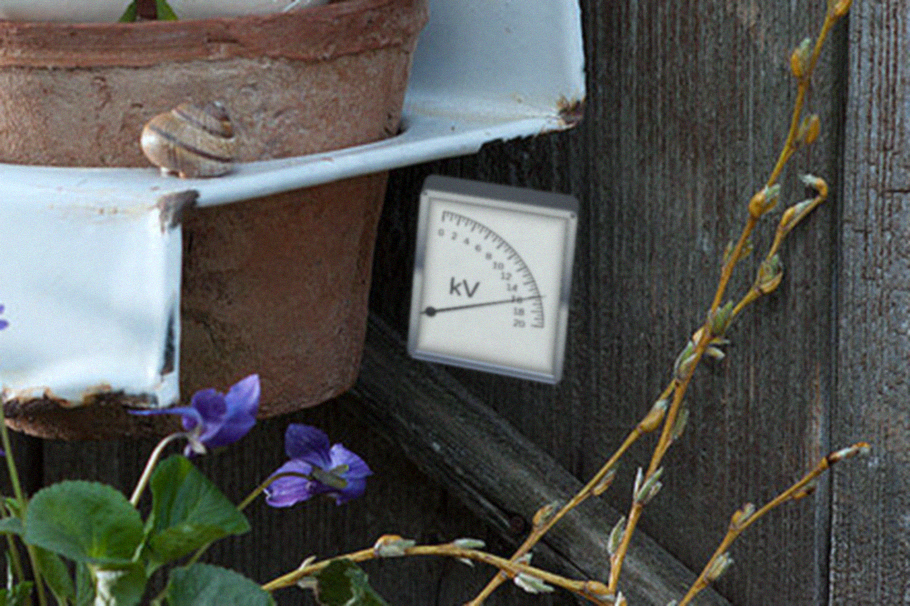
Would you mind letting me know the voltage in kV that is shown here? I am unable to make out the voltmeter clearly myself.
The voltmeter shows 16 kV
